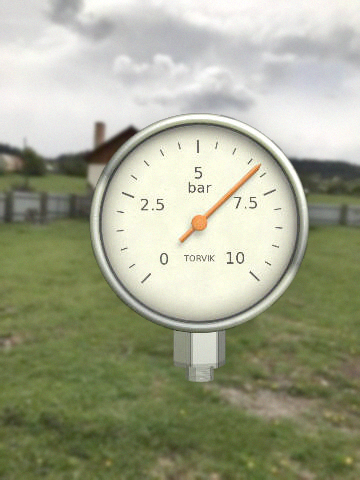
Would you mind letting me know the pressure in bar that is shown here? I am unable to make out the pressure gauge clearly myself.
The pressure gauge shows 6.75 bar
